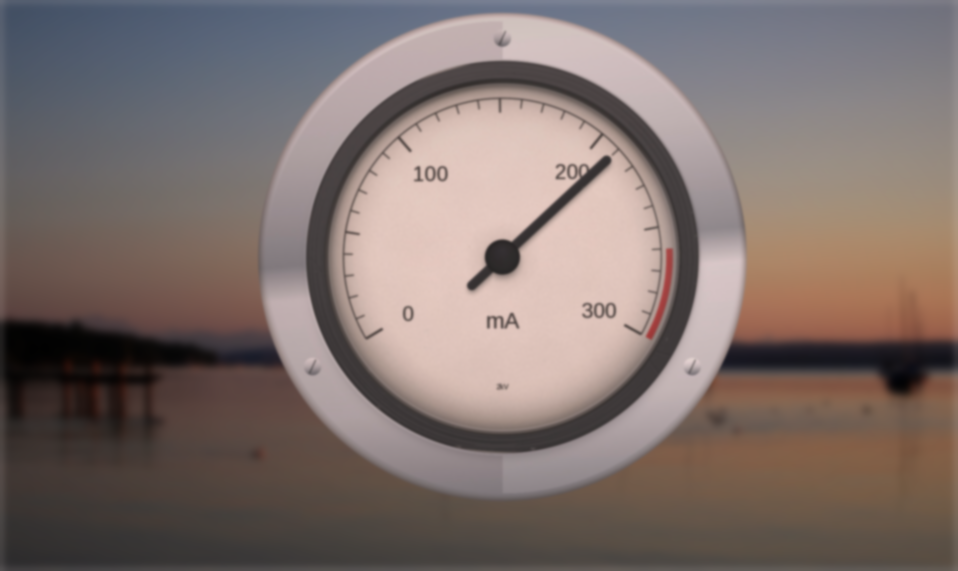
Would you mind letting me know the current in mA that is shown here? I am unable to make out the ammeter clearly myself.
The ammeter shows 210 mA
